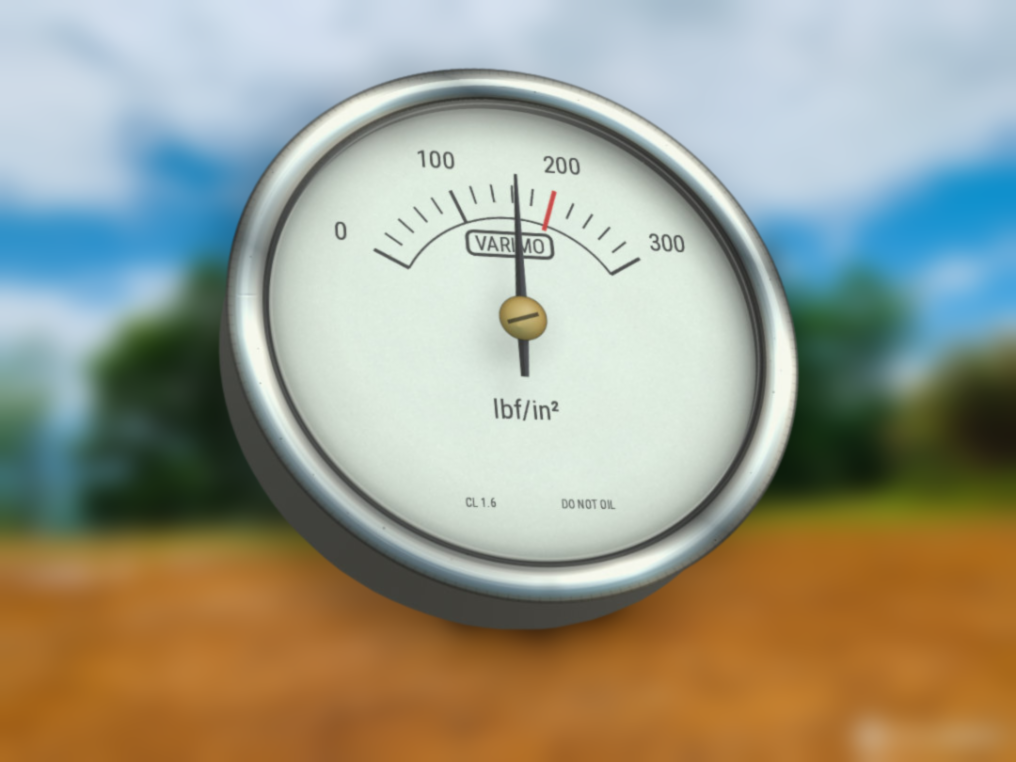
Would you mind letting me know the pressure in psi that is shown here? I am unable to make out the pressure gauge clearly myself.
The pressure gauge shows 160 psi
